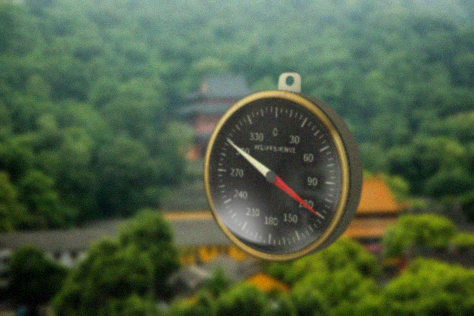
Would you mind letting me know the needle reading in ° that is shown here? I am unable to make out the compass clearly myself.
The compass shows 120 °
